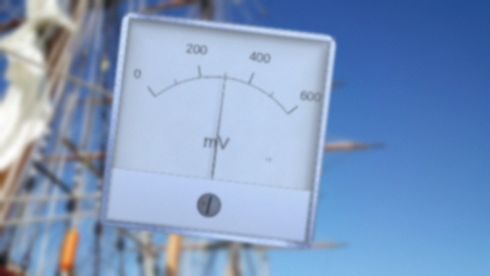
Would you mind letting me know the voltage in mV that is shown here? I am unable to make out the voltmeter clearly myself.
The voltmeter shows 300 mV
